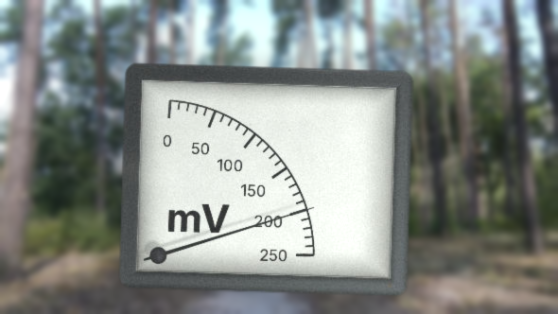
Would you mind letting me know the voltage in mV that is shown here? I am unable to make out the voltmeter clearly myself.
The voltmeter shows 200 mV
